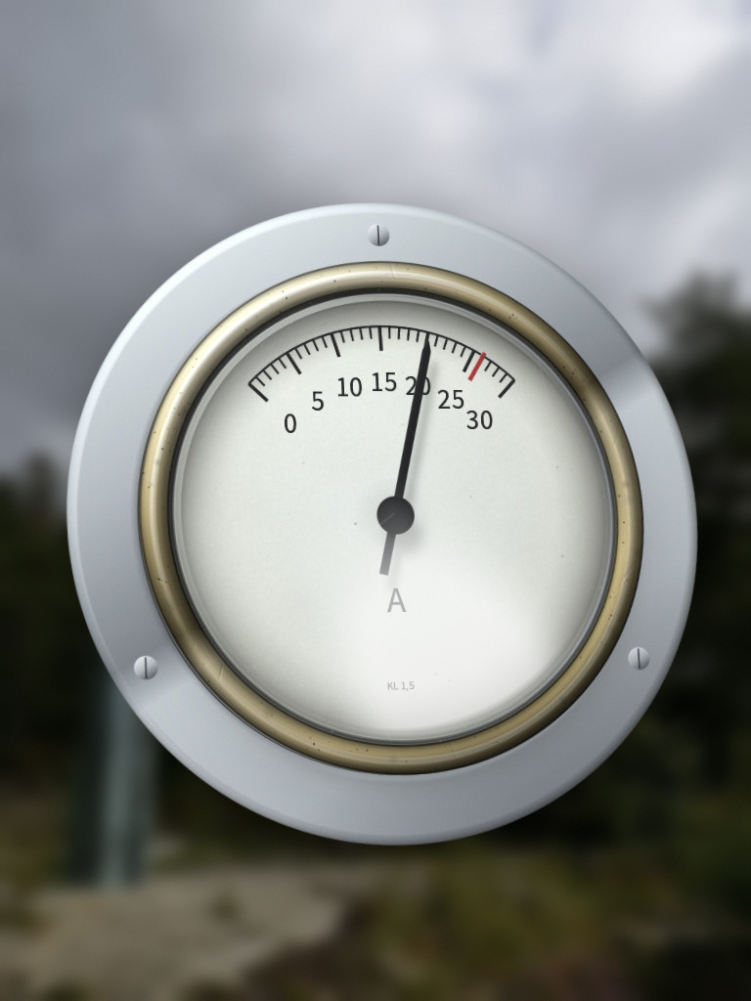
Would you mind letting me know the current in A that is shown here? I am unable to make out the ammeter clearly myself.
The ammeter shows 20 A
